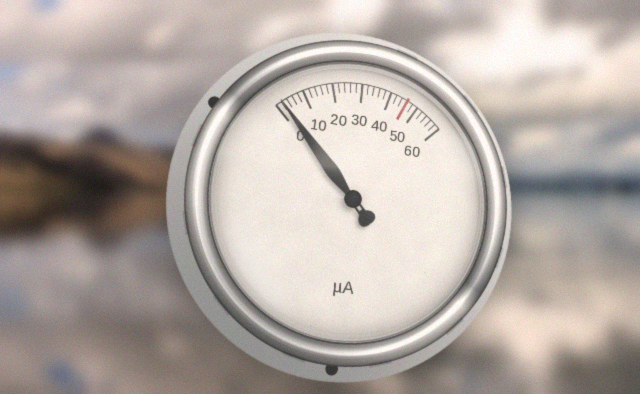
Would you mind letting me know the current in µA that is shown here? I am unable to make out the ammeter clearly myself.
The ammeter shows 2 µA
